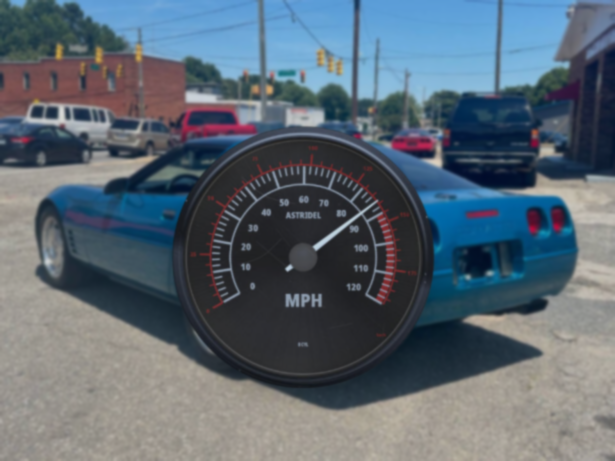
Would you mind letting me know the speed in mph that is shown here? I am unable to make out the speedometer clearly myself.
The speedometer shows 86 mph
